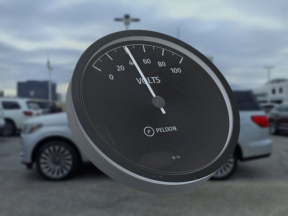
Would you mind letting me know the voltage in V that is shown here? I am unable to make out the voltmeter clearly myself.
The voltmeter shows 40 V
